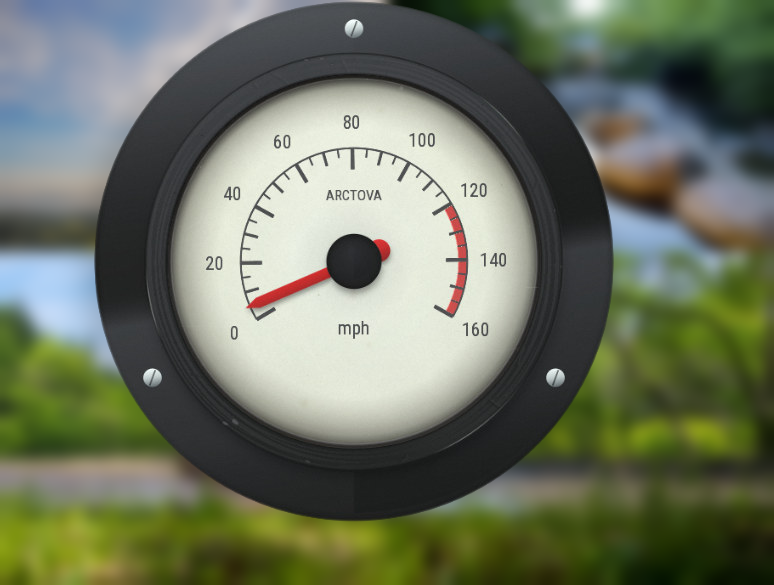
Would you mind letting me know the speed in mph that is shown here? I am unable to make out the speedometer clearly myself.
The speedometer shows 5 mph
